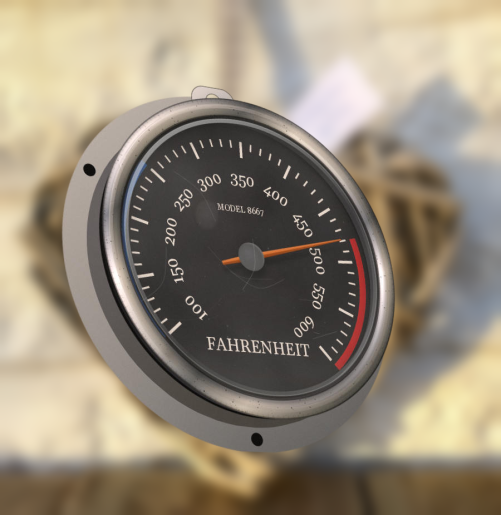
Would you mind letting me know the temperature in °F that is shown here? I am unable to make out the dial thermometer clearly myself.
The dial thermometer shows 480 °F
